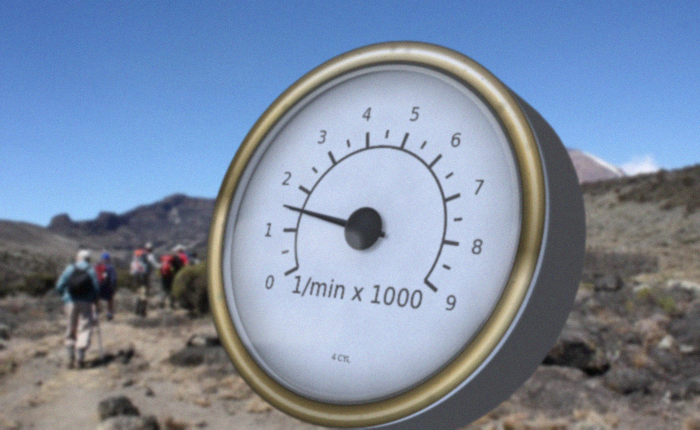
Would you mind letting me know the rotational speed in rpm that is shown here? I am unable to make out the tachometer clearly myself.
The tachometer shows 1500 rpm
